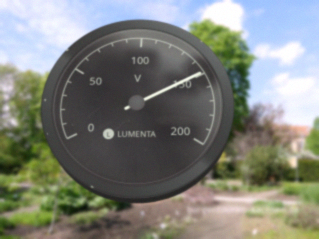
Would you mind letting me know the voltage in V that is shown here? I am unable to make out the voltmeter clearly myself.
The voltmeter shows 150 V
